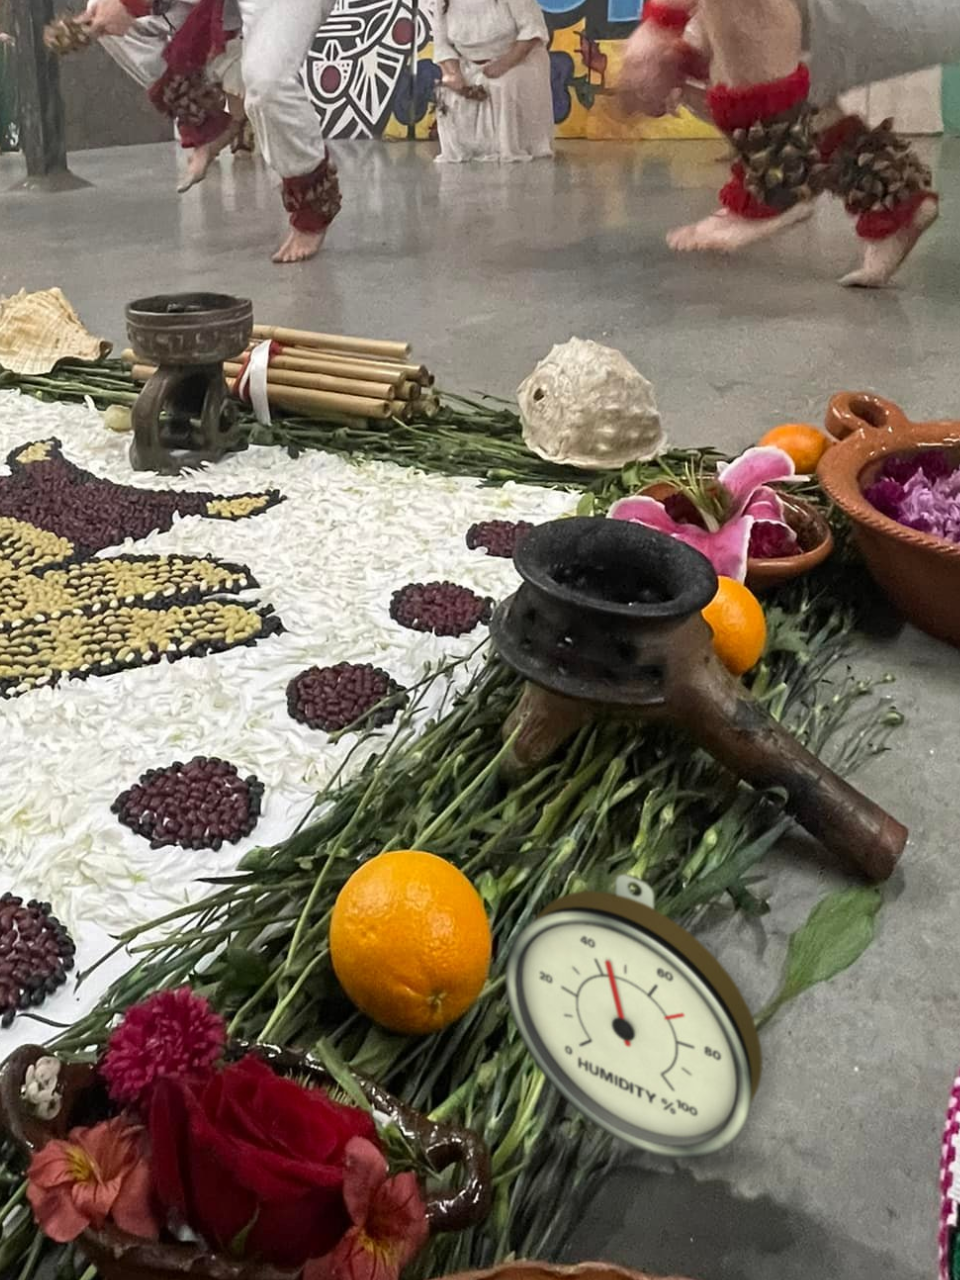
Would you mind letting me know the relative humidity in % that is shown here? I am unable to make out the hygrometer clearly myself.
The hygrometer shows 45 %
